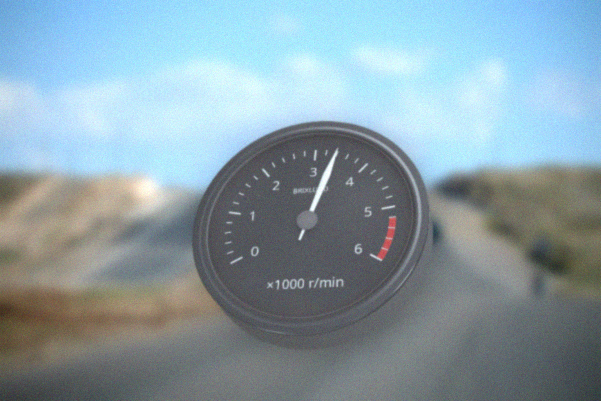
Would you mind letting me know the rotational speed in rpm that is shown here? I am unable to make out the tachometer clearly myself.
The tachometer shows 3400 rpm
